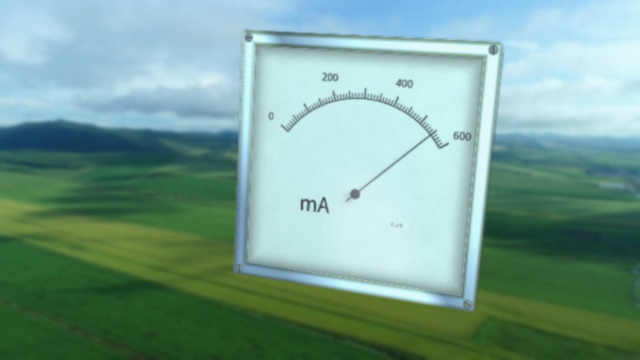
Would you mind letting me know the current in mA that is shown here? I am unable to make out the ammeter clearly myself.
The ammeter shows 550 mA
